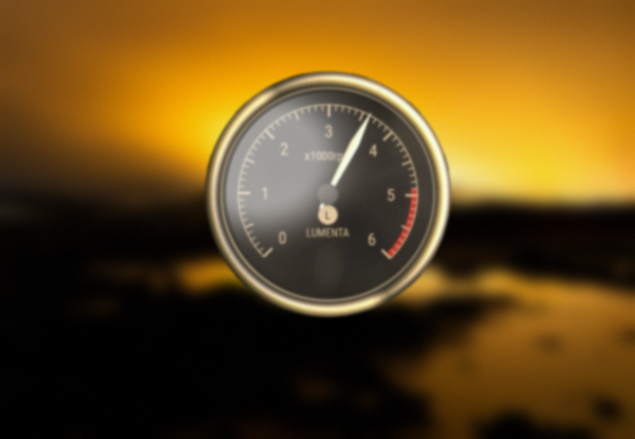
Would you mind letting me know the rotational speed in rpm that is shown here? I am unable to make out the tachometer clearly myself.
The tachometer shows 3600 rpm
